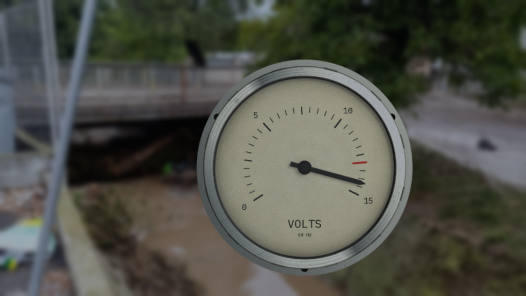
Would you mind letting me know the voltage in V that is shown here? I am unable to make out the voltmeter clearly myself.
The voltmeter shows 14.25 V
